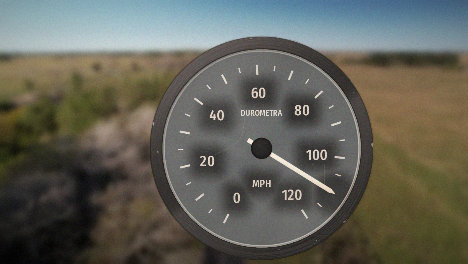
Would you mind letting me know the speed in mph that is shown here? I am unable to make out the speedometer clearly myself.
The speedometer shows 110 mph
